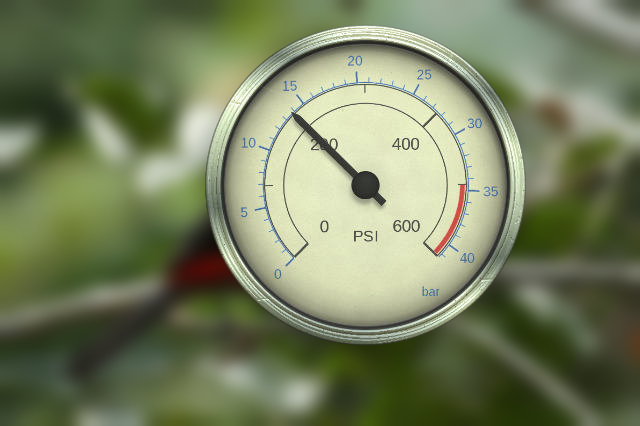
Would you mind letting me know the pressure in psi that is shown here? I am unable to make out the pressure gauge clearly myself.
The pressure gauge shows 200 psi
